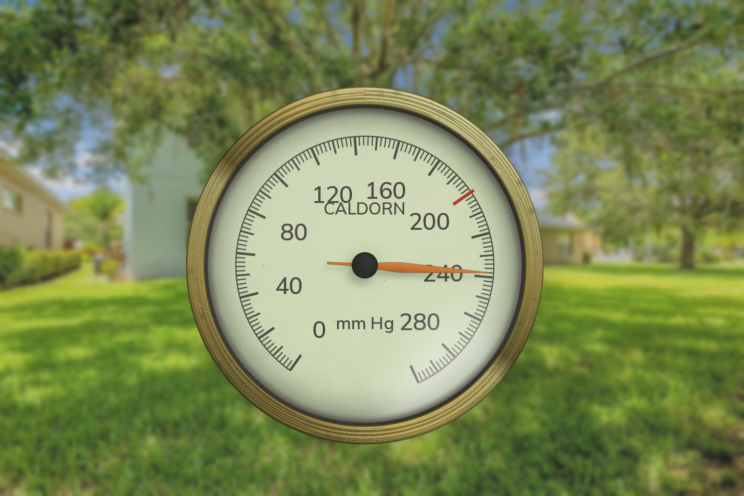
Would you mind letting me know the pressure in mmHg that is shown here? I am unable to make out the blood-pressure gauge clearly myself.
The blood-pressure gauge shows 238 mmHg
